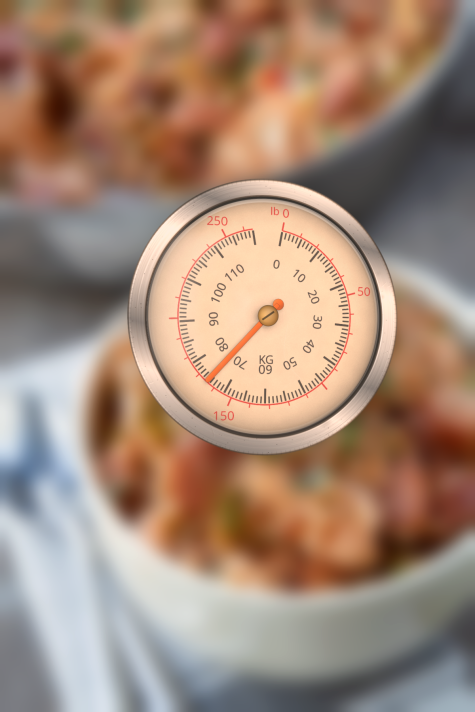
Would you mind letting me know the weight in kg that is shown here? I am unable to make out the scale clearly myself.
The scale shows 75 kg
